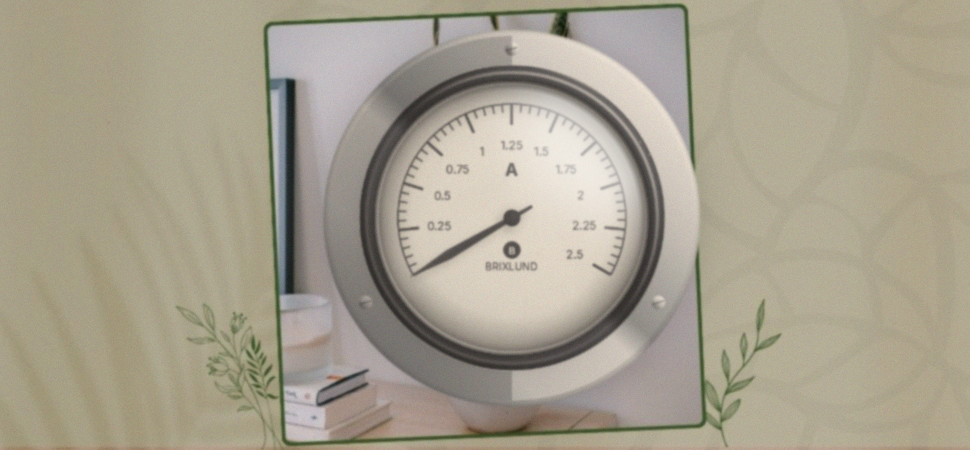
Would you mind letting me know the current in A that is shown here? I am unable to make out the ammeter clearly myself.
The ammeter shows 0 A
